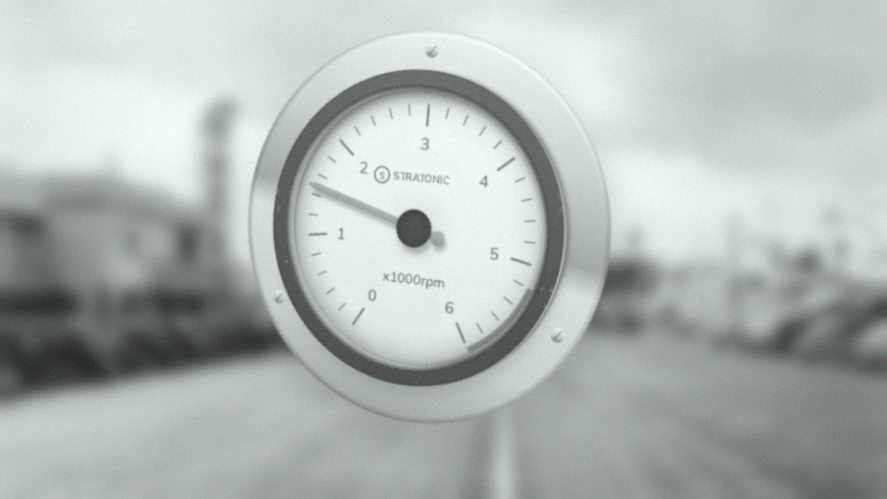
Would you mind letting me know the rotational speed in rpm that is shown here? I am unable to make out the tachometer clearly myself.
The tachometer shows 1500 rpm
